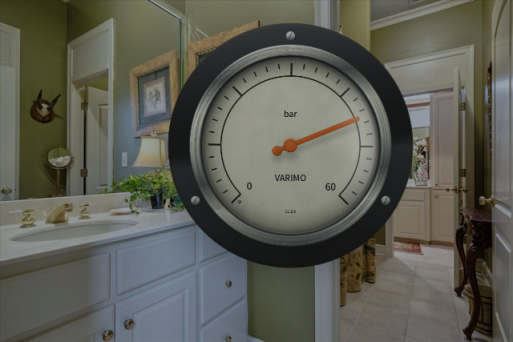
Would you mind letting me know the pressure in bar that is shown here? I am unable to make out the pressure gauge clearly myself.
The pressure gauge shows 45 bar
